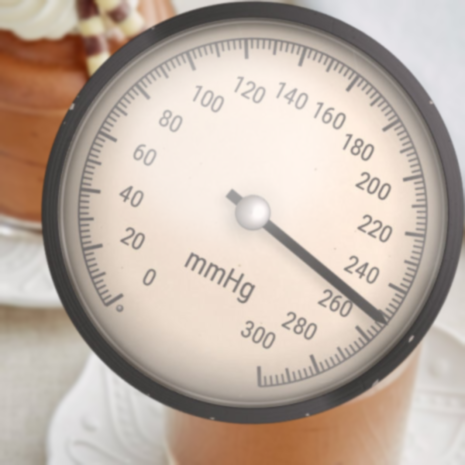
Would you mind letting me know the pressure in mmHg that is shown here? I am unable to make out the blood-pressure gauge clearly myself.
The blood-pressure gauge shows 252 mmHg
